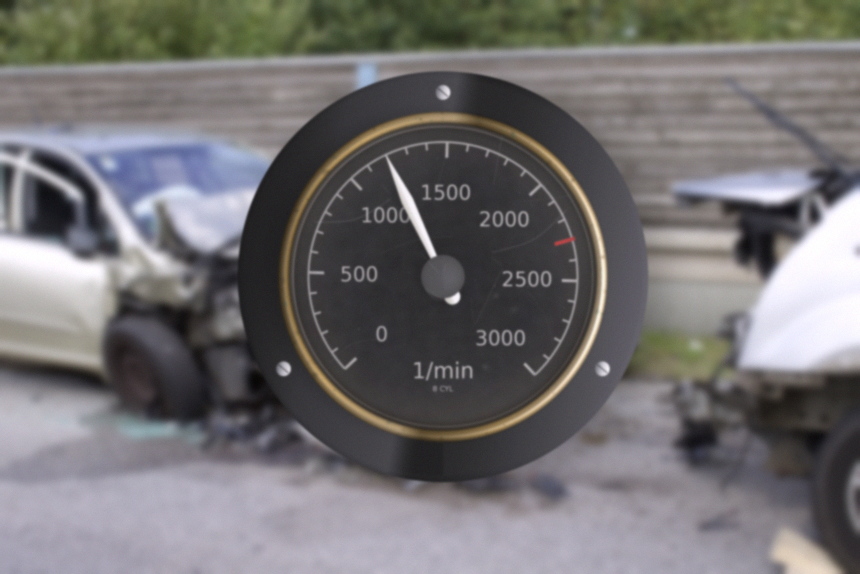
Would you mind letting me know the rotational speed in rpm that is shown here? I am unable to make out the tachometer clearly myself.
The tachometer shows 1200 rpm
